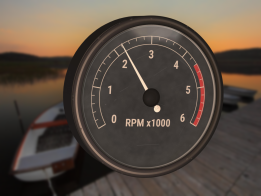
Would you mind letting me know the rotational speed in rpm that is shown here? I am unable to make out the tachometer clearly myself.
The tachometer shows 2200 rpm
